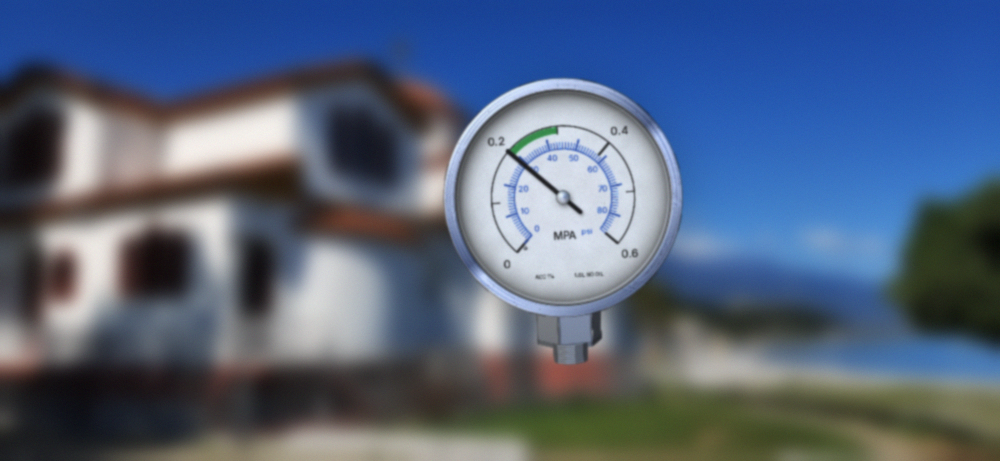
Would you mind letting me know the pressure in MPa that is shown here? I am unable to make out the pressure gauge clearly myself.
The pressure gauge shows 0.2 MPa
